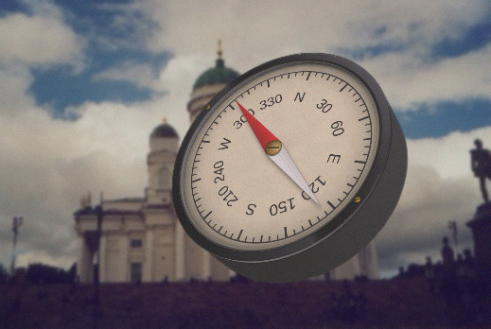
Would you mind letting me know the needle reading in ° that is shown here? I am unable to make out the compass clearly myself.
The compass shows 305 °
